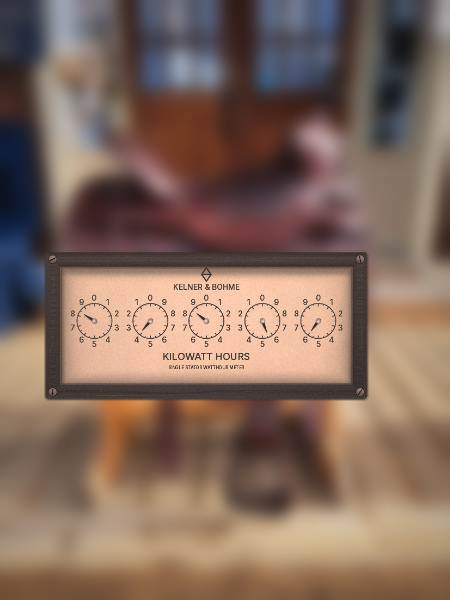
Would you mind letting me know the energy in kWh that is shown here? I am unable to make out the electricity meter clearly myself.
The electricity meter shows 83856 kWh
